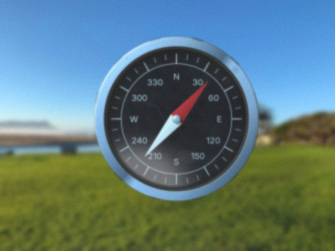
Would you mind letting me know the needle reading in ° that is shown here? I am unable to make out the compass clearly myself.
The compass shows 40 °
